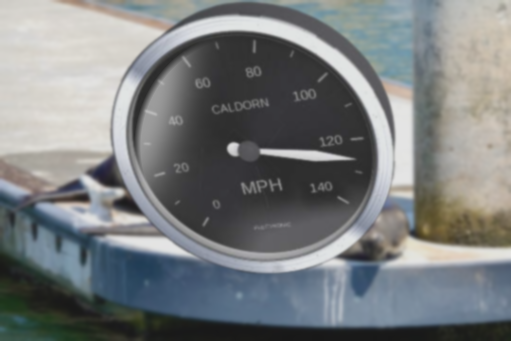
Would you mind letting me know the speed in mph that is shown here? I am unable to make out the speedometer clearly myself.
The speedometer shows 125 mph
